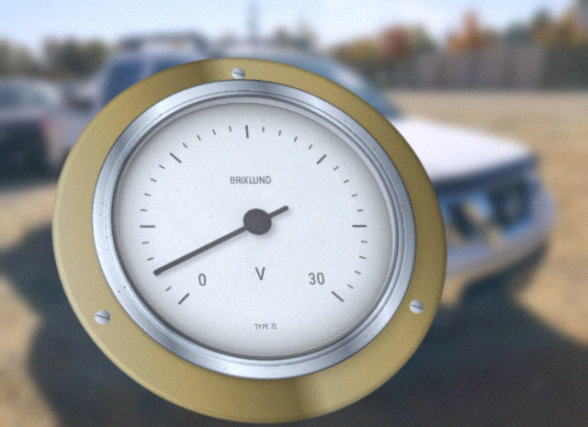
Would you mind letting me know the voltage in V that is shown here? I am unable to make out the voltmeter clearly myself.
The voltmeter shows 2 V
